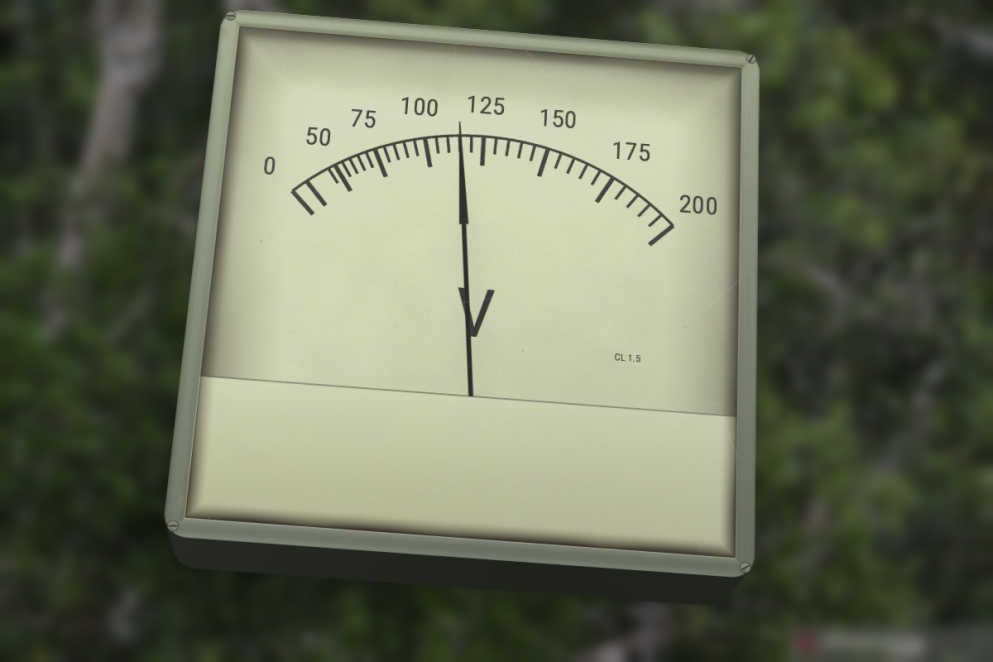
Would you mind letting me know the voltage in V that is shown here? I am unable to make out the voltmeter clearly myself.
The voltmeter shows 115 V
